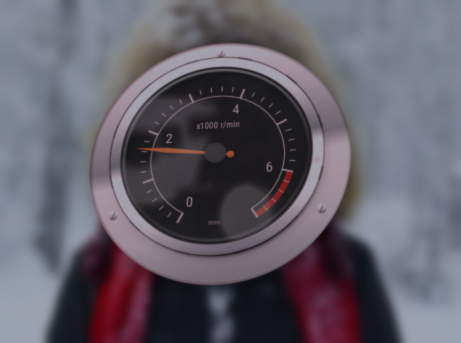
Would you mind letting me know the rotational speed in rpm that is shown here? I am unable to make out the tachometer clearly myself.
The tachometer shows 1600 rpm
